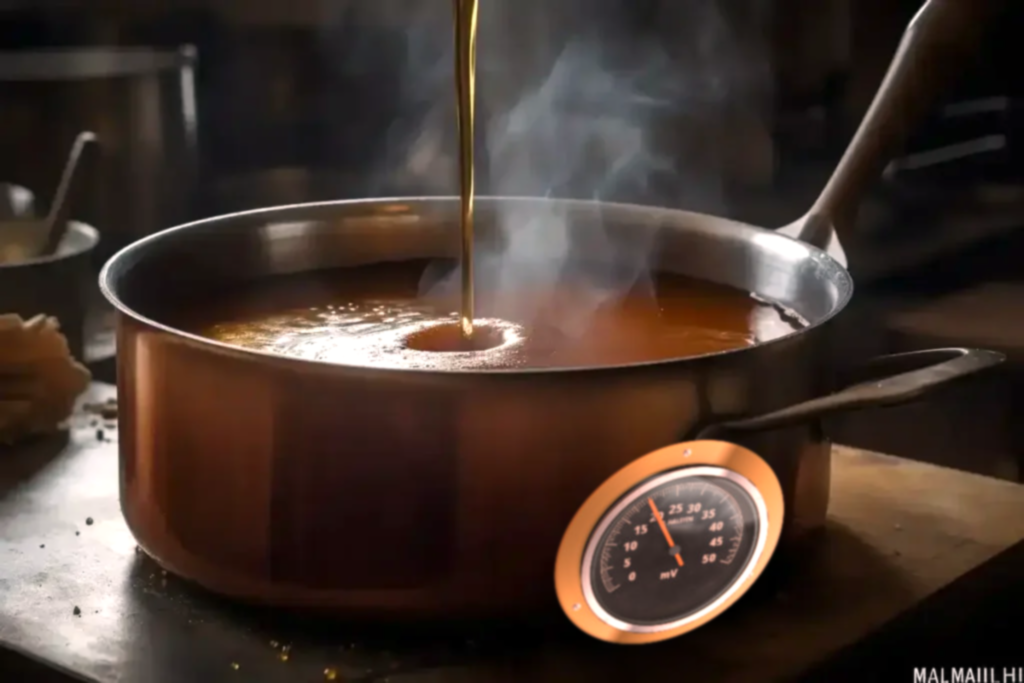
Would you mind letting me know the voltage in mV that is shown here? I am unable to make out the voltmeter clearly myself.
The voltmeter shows 20 mV
